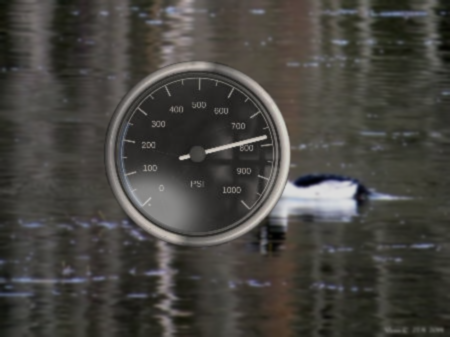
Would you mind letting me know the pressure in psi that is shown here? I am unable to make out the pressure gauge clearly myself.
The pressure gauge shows 775 psi
